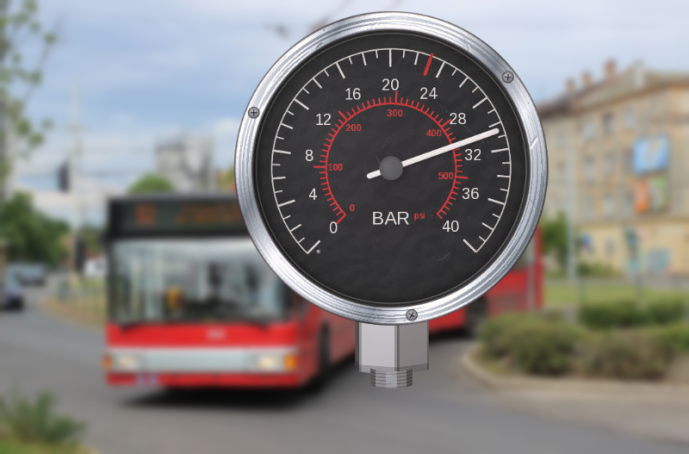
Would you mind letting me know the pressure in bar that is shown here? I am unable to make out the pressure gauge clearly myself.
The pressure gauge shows 30.5 bar
